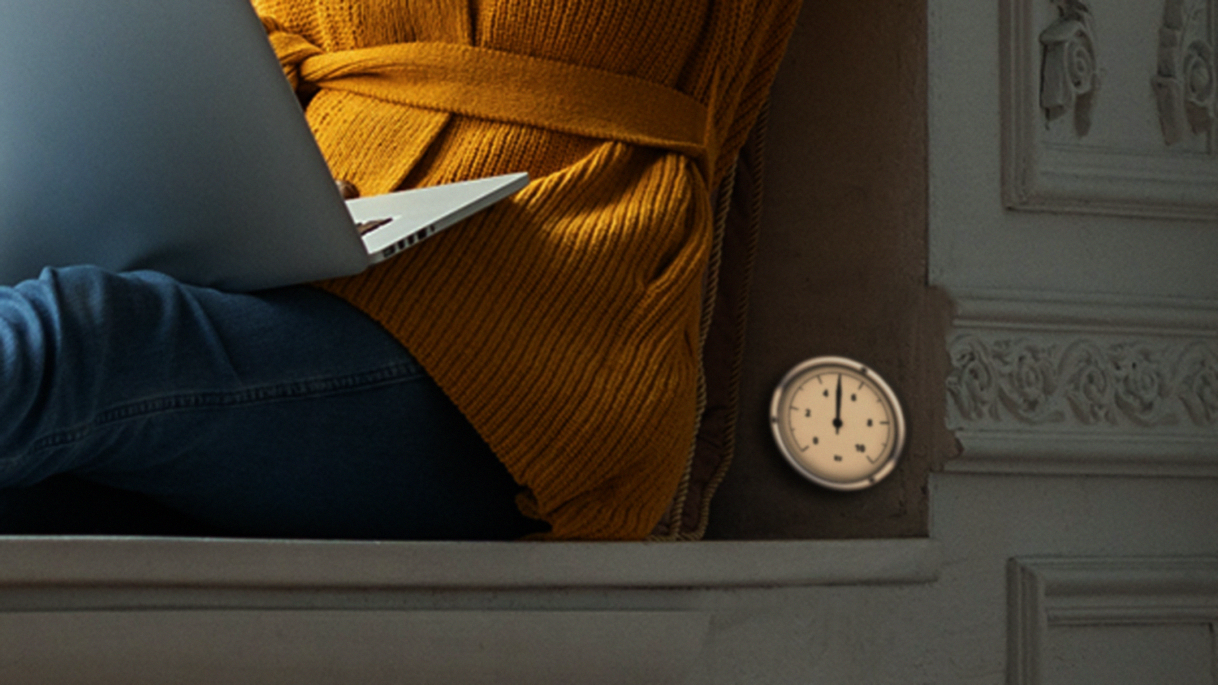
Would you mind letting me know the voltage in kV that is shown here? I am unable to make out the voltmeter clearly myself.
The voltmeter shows 5 kV
